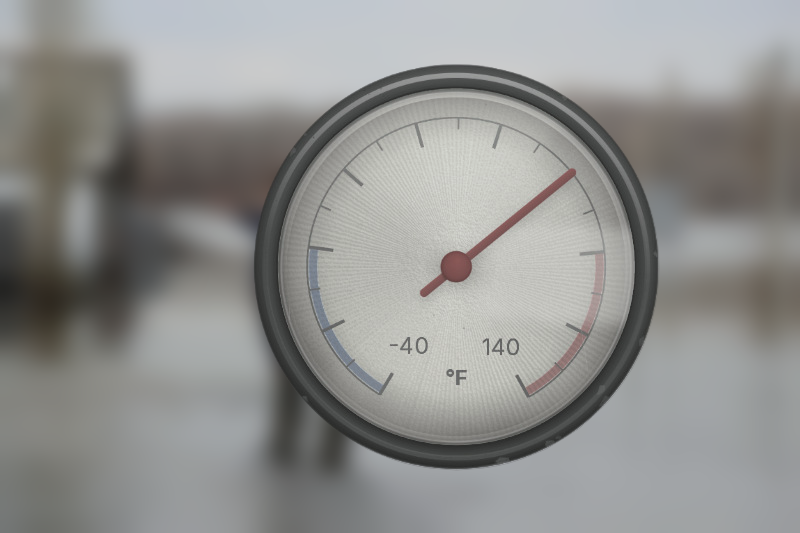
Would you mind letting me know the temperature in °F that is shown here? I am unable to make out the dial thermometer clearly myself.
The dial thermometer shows 80 °F
